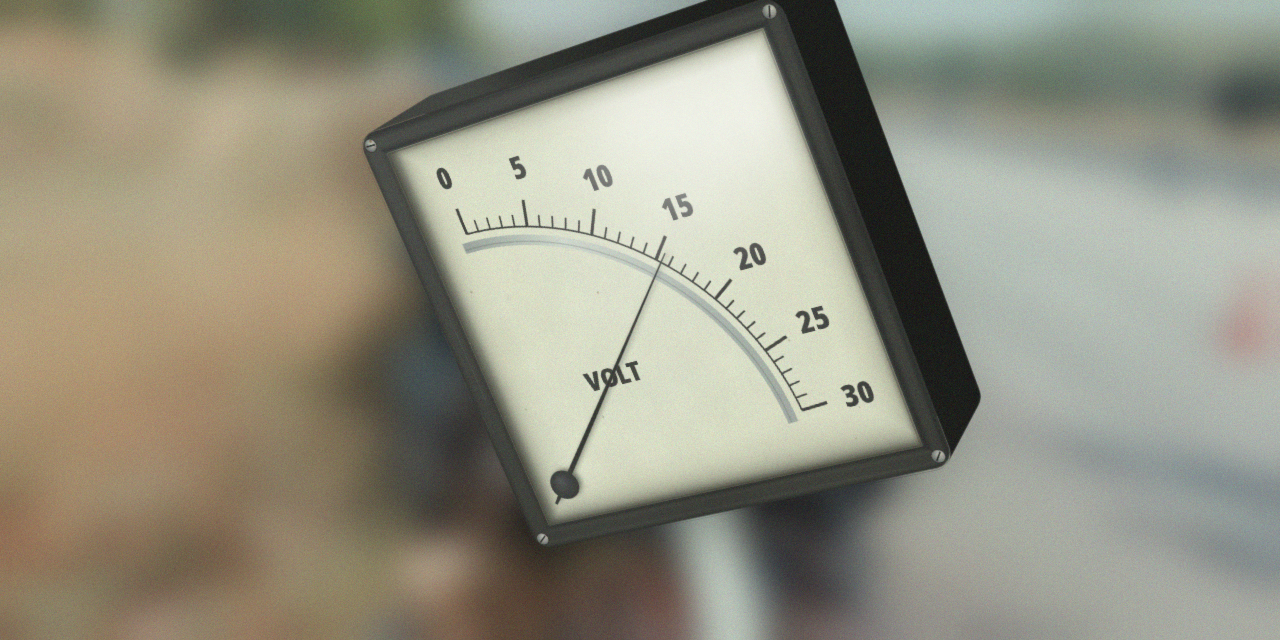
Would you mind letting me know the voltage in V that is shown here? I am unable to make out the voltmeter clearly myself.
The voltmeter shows 15.5 V
